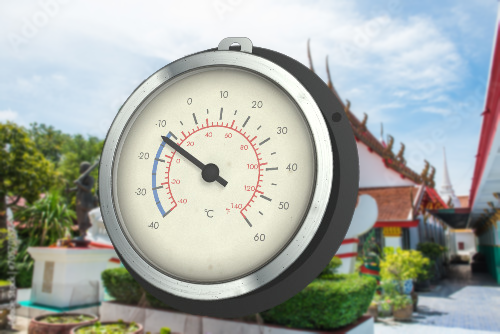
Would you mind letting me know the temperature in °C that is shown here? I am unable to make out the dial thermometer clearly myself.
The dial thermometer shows -12.5 °C
